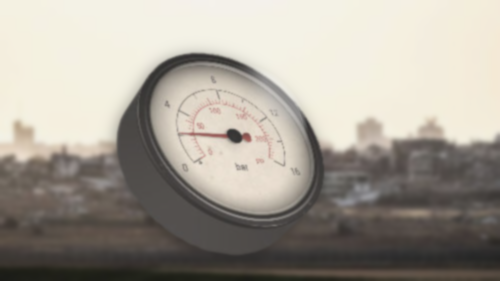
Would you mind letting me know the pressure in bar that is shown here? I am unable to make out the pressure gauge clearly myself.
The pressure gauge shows 2 bar
